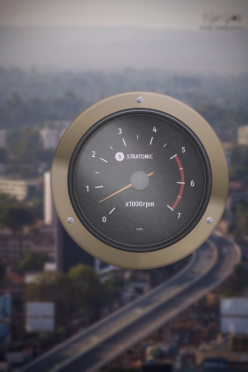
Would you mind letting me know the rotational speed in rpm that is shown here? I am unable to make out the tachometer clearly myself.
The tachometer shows 500 rpm
